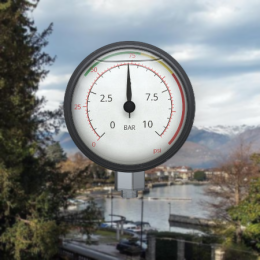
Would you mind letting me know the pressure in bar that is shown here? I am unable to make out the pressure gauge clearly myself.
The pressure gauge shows 5 bar
